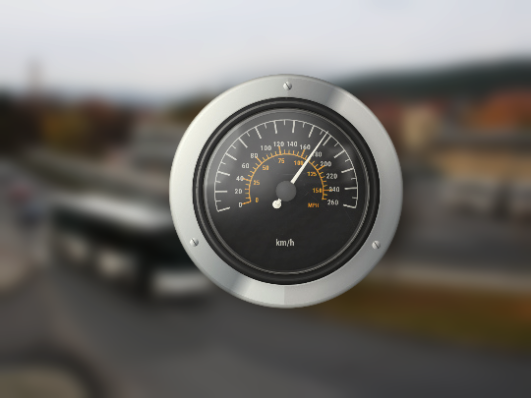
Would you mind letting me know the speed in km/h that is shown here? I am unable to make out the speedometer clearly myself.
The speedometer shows 175 km/h
